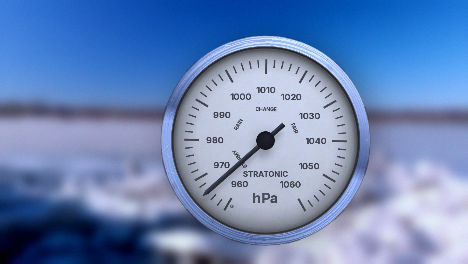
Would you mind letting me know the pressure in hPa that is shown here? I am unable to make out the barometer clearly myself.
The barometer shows 966 hPa
